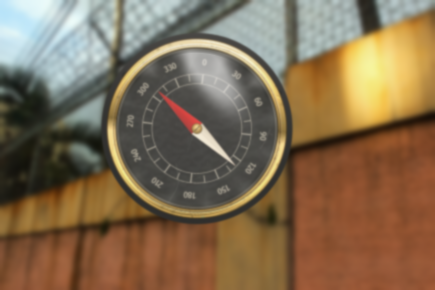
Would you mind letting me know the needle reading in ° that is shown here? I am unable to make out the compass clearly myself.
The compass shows 307.5 °
